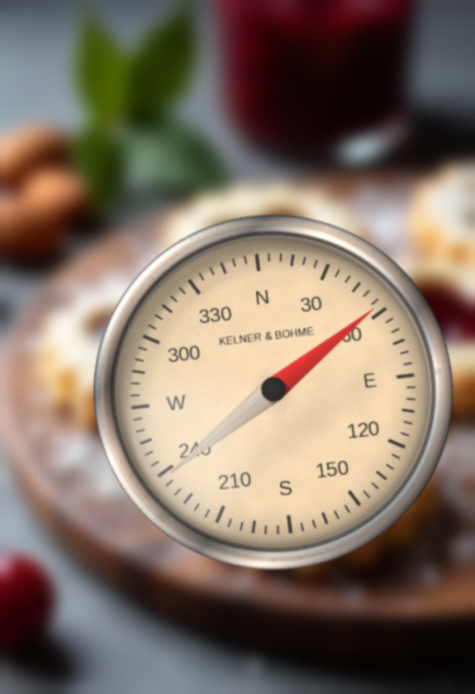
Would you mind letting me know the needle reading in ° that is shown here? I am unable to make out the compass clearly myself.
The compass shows 57.5 °
